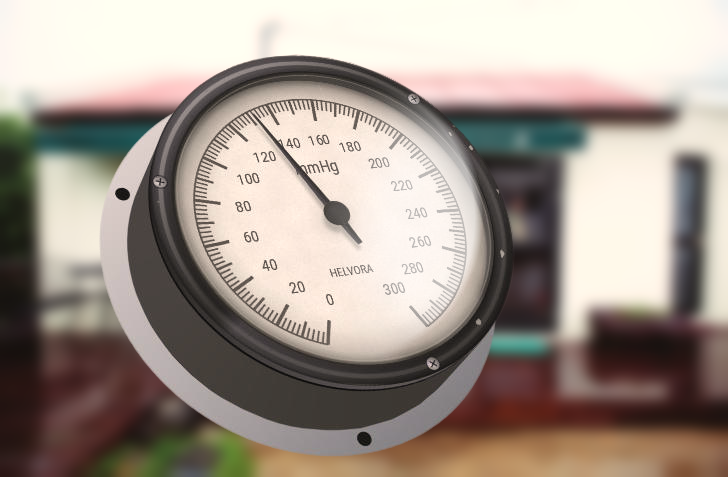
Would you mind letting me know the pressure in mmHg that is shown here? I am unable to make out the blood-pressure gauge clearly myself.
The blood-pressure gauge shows 130 mmHg
